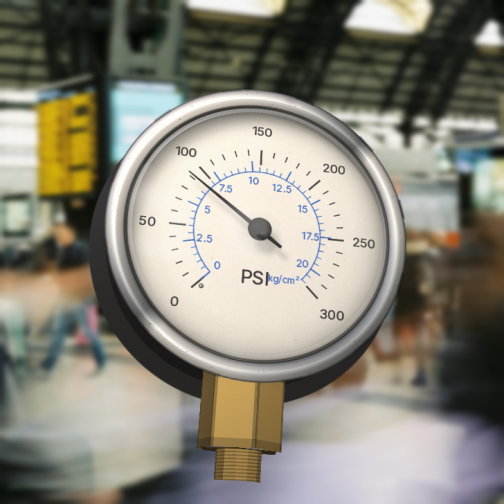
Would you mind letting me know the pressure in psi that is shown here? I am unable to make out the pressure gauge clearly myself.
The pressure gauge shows 90 psi
